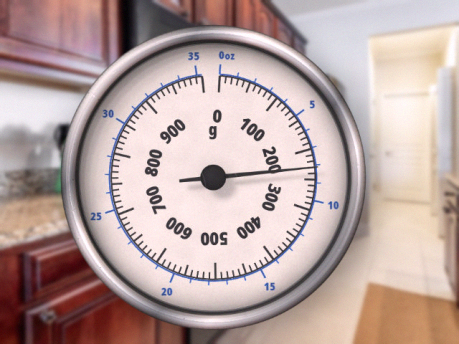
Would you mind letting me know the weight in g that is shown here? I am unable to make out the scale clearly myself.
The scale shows 230 g
